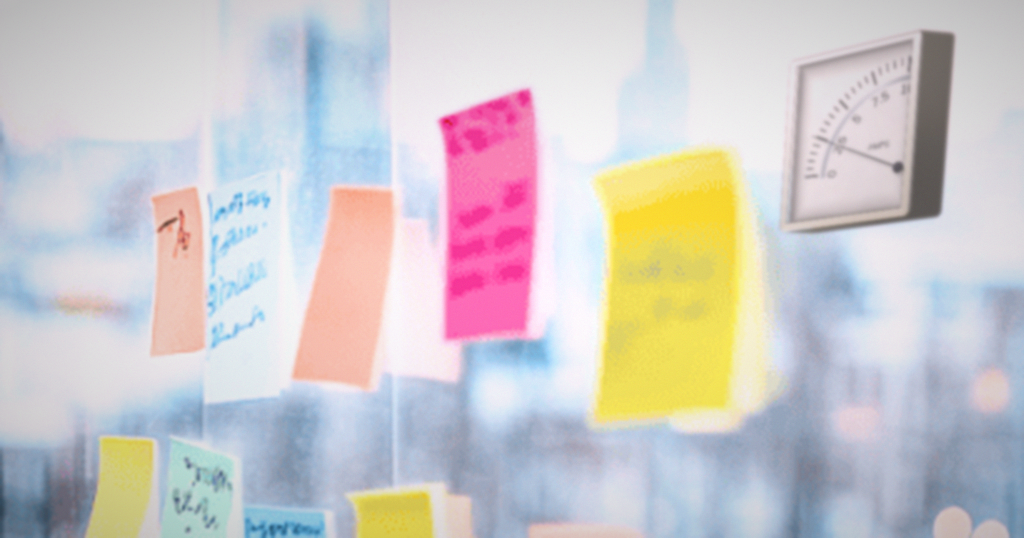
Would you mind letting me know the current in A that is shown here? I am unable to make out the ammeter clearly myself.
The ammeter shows 2.5 A
